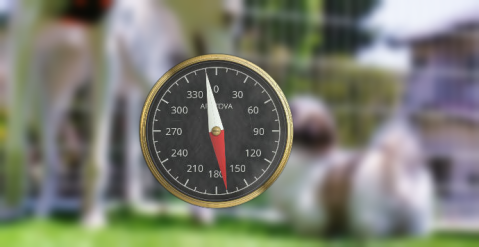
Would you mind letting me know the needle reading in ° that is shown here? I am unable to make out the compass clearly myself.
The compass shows 170 °
